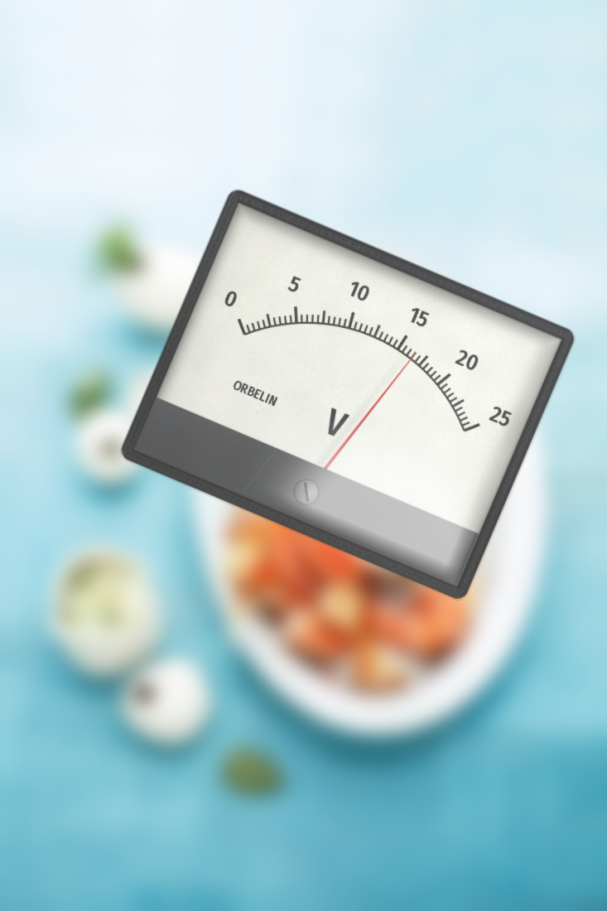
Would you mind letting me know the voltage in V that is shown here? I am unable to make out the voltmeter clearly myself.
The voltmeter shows 16.5 V
